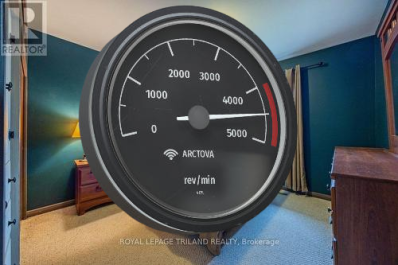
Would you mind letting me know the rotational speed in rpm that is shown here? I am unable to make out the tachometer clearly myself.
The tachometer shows 4500 rpm
